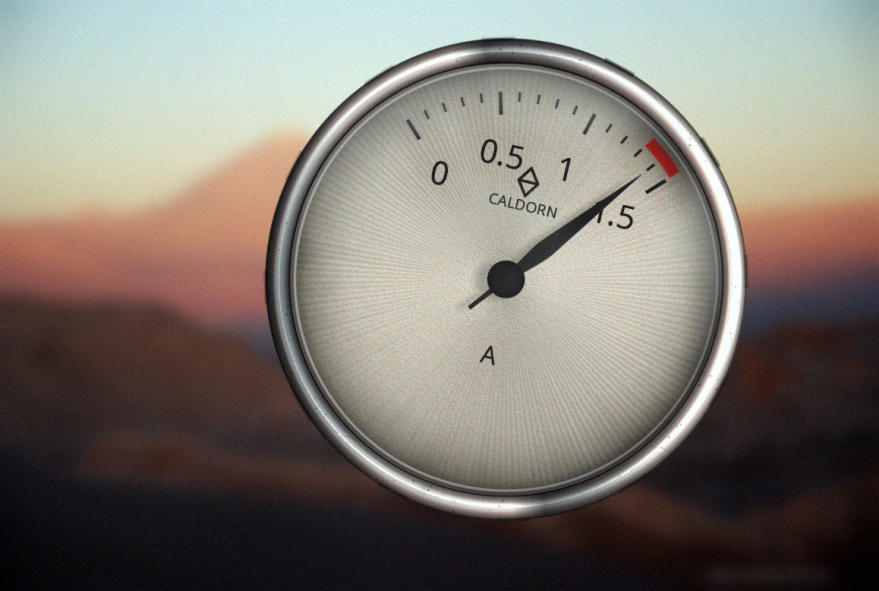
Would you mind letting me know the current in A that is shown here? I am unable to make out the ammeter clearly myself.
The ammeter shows 1.4 A
